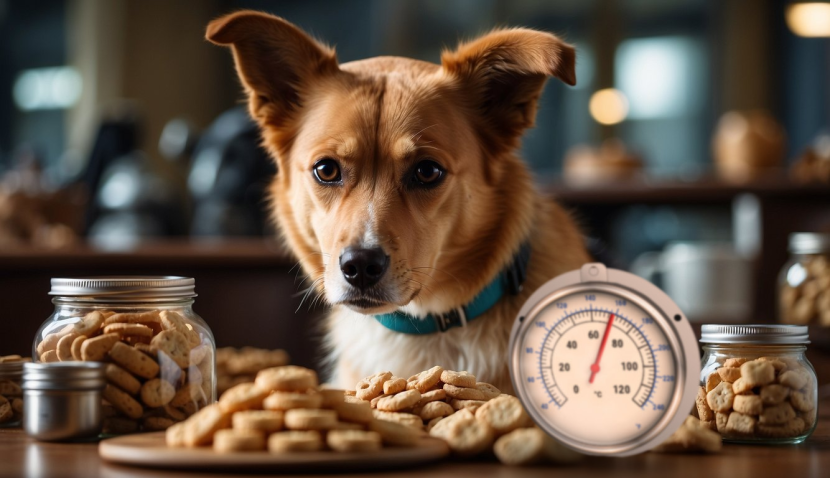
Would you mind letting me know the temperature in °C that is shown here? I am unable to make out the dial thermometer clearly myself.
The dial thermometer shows 70 °C
